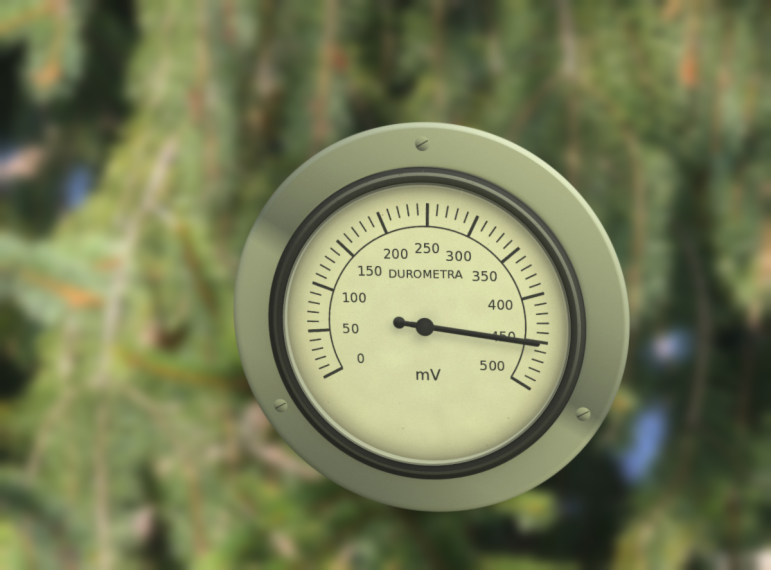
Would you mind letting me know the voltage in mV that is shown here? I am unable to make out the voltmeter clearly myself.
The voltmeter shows 450 mV
